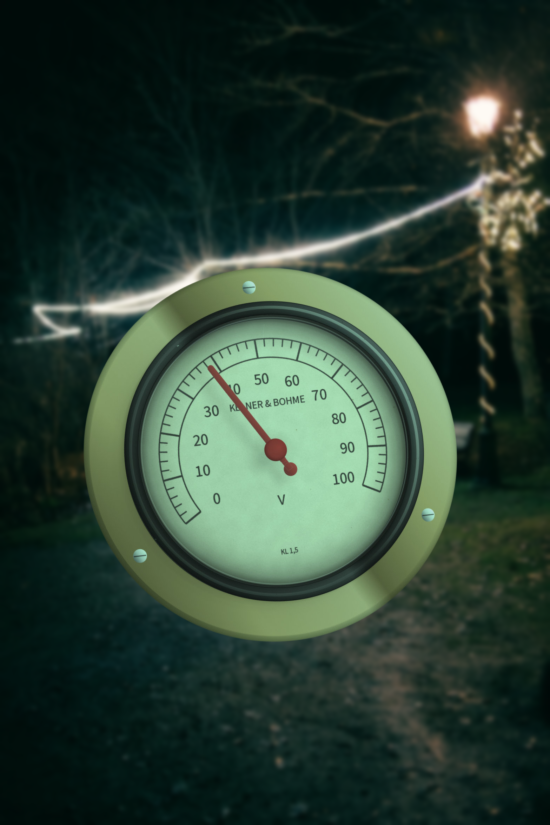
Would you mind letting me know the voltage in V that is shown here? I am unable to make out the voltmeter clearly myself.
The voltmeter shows 38 V
